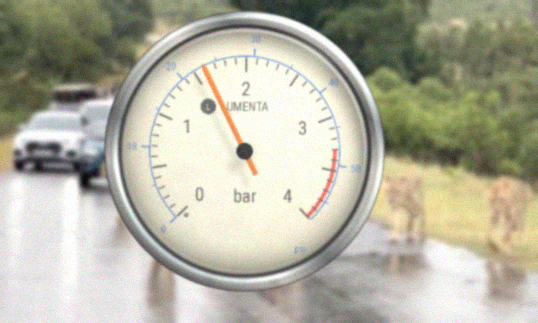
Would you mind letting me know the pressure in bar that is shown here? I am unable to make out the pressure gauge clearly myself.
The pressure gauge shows 1.6 bar
